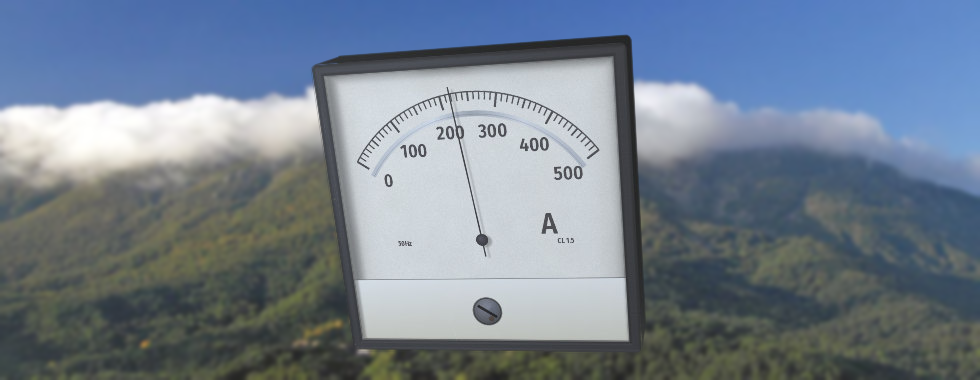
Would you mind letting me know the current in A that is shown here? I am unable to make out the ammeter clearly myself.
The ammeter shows 220 A
